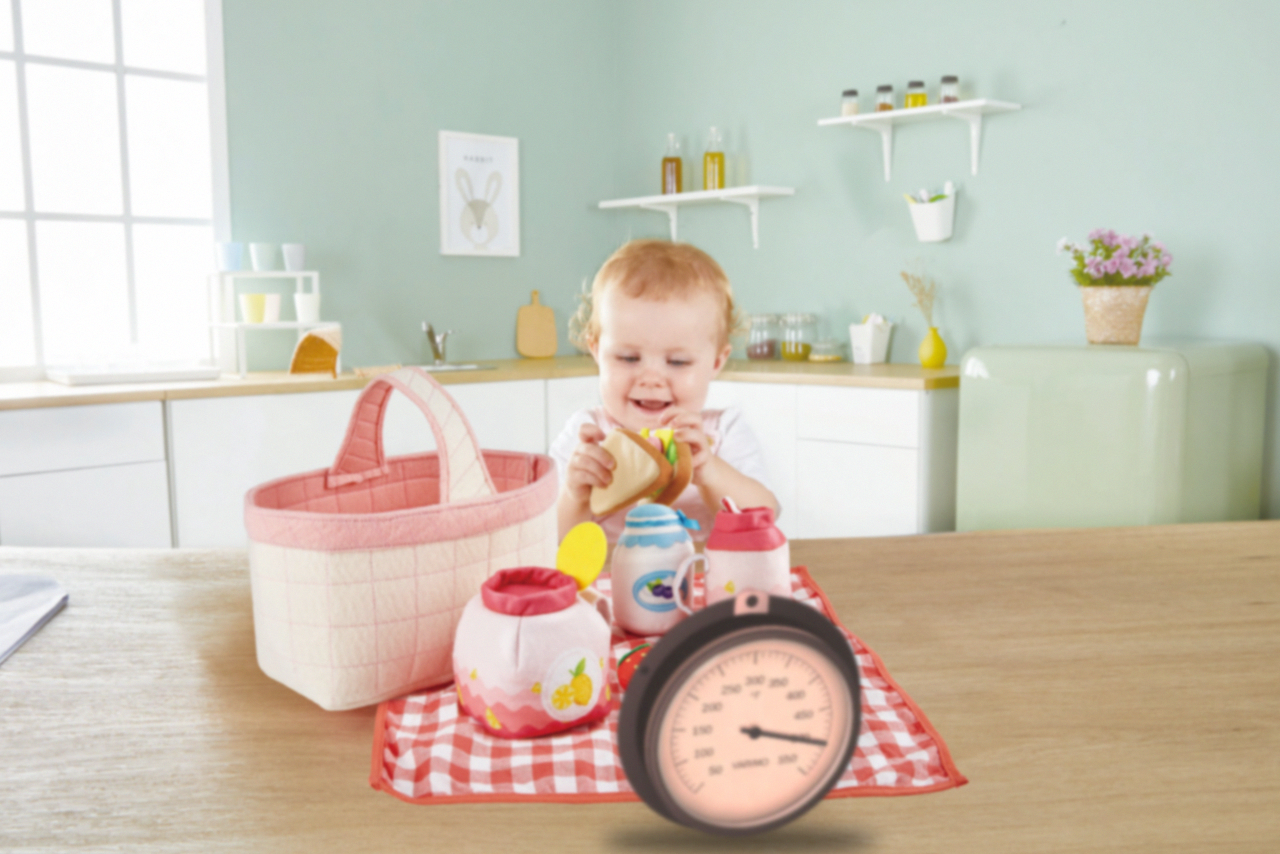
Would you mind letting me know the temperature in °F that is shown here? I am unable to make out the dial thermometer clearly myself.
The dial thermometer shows 500 °F
